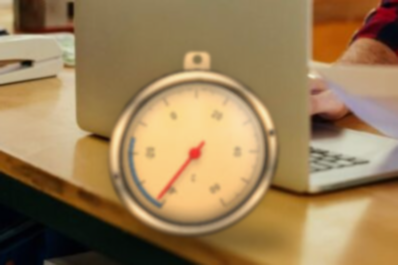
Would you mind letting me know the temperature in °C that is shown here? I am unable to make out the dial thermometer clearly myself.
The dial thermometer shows -37.5 °C
